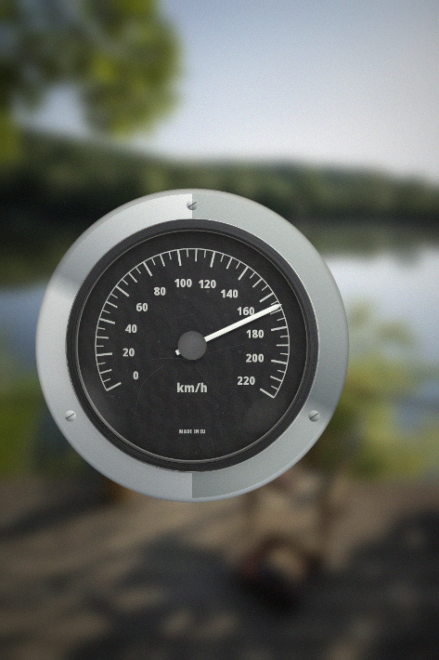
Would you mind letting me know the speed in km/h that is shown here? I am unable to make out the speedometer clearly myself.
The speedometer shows 167.5 km/h
